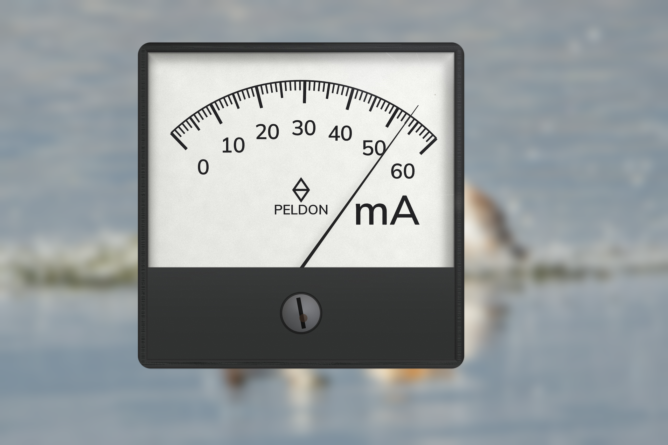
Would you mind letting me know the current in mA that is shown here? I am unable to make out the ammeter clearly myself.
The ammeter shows 53 mA
